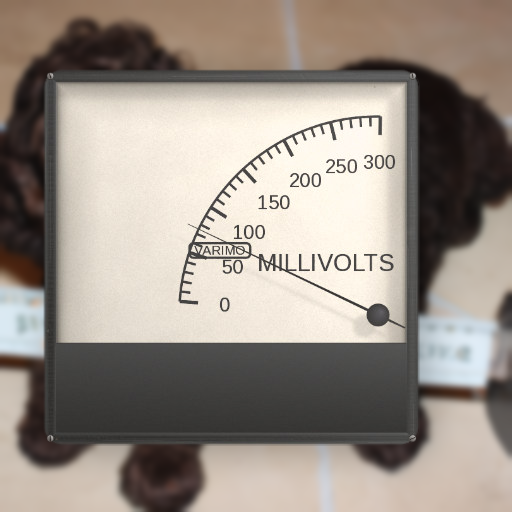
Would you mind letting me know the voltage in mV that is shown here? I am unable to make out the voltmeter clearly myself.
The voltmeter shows 75 mV
